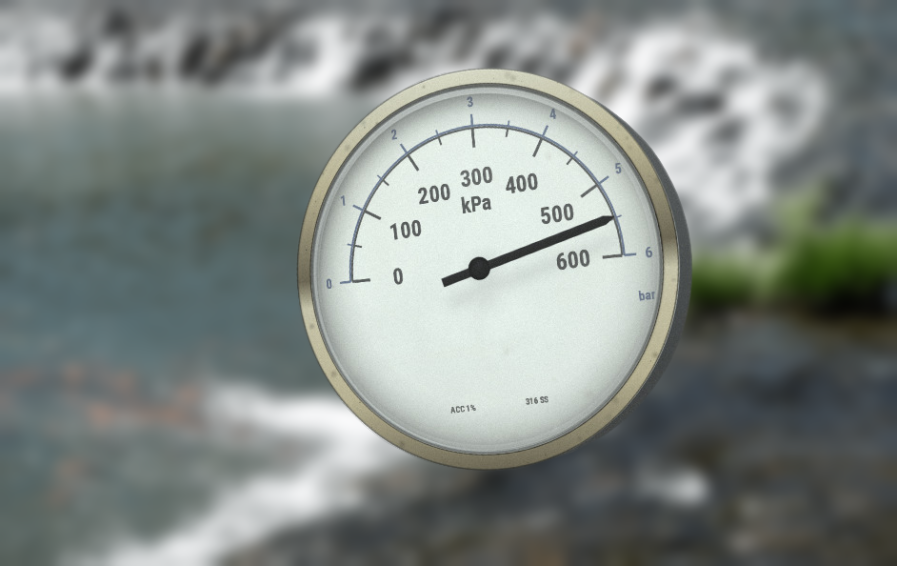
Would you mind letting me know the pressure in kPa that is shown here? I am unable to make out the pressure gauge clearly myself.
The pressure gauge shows 550 kPa
